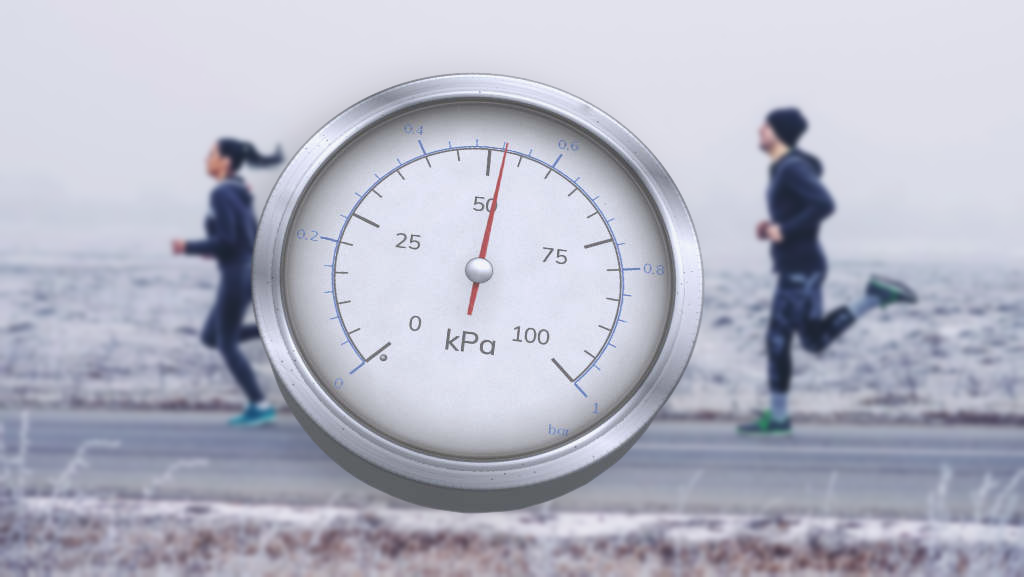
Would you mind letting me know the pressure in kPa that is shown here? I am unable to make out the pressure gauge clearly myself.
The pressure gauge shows 52.5 kPa
